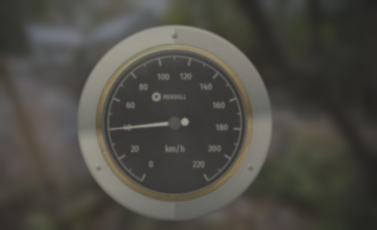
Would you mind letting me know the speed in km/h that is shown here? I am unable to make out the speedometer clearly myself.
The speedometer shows 40 km/h
